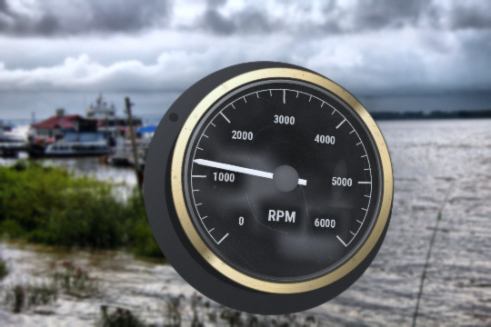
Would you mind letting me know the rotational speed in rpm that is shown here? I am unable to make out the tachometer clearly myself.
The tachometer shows 1200 rpm
